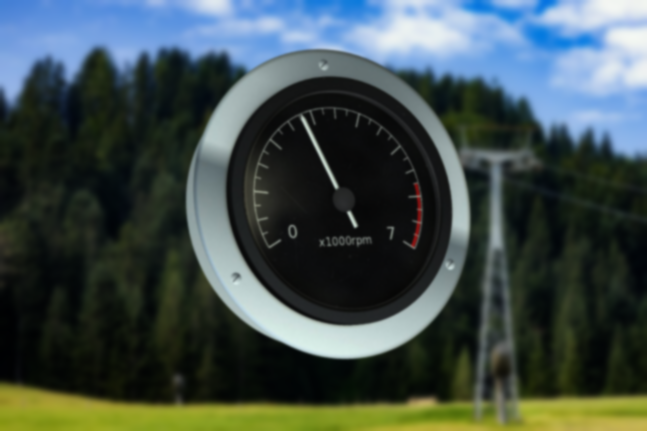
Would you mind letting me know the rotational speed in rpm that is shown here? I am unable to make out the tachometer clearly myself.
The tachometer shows 2750 rpm
